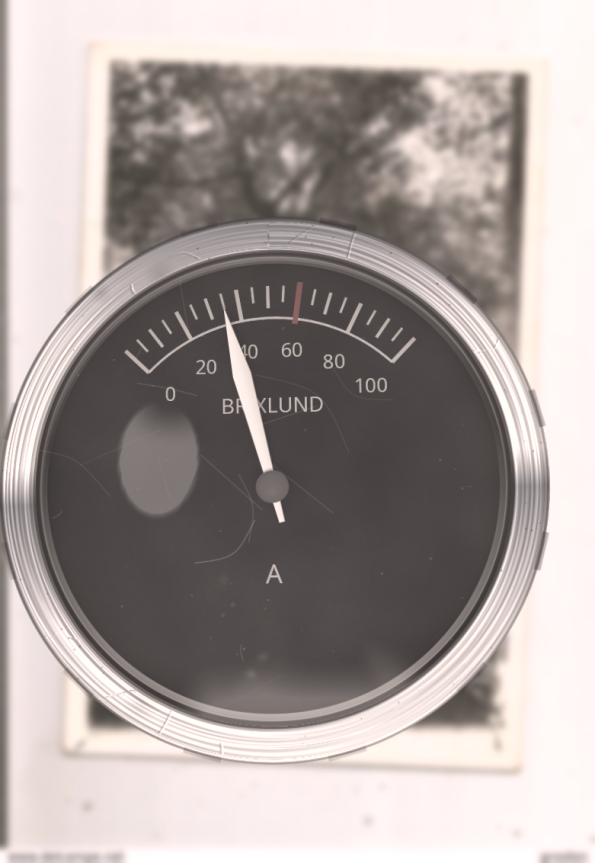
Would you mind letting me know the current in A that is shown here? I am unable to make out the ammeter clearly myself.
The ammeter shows 35 A
